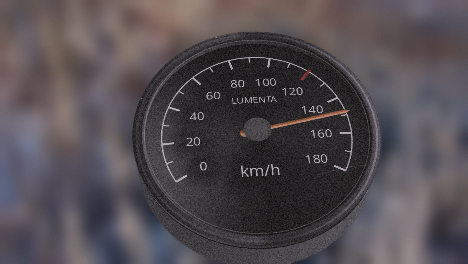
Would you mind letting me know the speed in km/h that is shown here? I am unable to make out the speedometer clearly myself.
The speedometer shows 150 km/h
